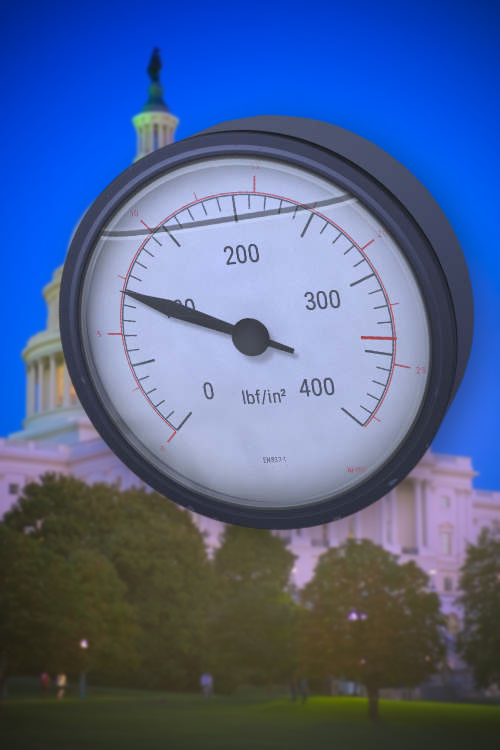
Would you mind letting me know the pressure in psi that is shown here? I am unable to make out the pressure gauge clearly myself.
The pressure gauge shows 100 psi
